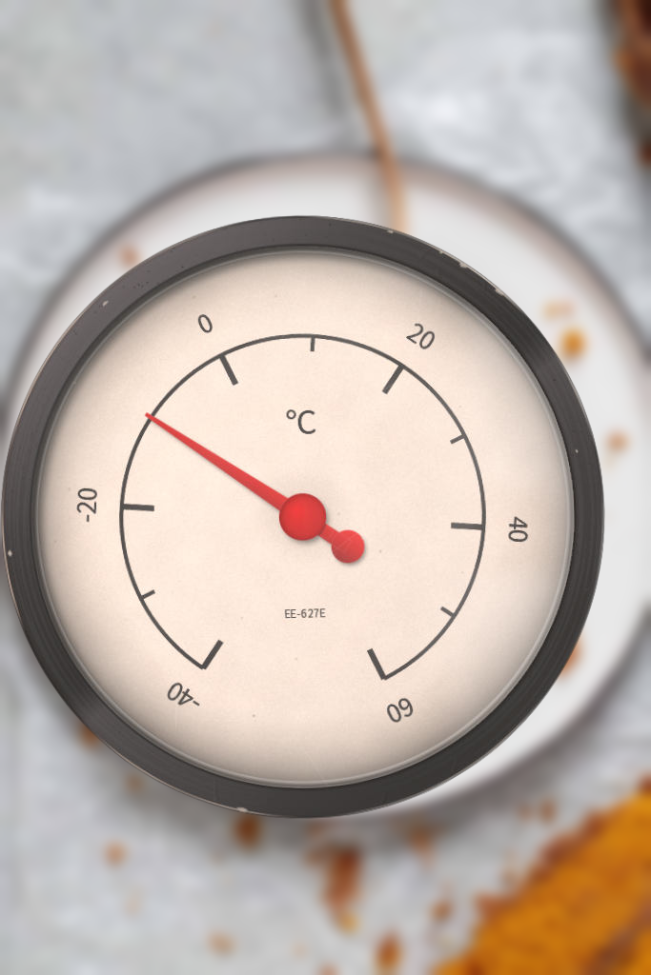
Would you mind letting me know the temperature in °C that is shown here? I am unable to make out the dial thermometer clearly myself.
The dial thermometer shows -10 °C
